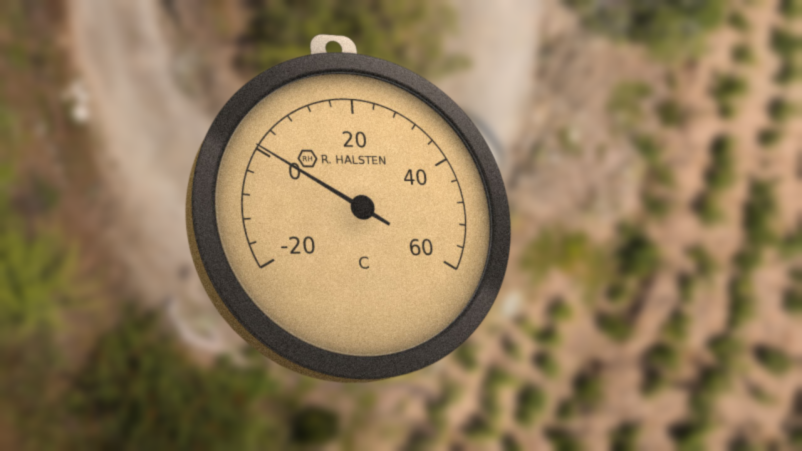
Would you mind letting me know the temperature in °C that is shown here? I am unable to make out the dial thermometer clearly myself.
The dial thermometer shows 0 °C
